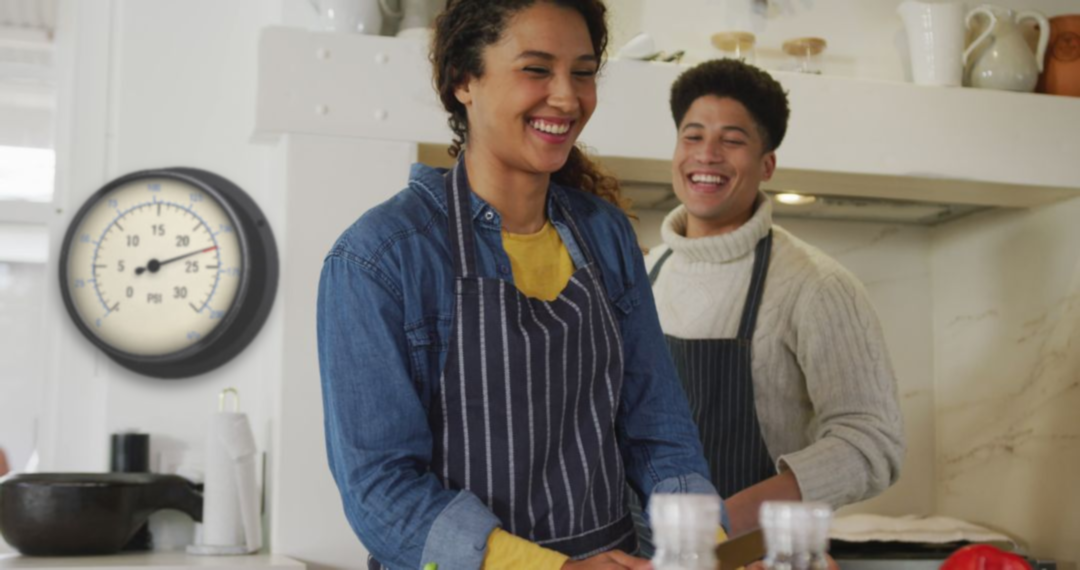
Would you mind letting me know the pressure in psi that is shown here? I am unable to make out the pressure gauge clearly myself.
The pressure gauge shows 23 psi
